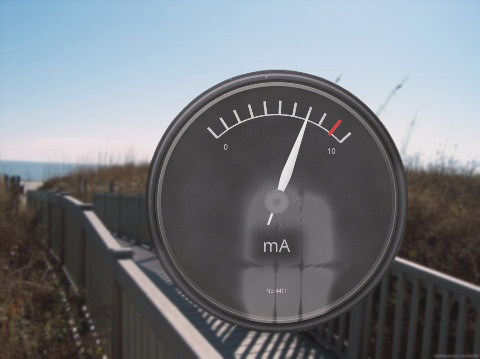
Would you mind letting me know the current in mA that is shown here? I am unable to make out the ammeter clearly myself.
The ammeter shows 7 mA
